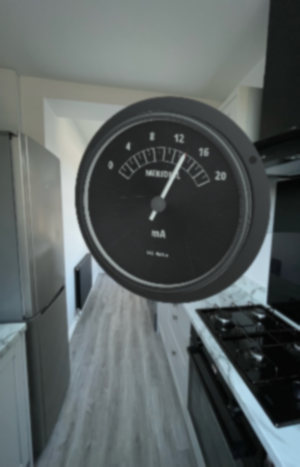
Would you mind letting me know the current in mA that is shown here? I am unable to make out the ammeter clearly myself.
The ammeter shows 14 mA
